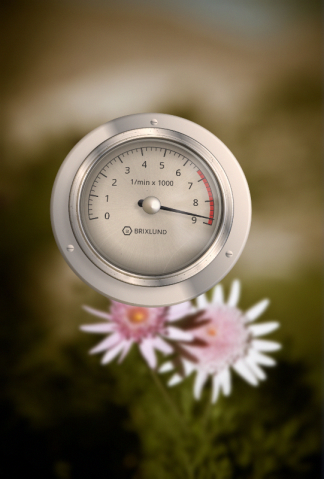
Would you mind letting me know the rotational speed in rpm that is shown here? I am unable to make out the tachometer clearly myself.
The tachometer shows 8800 rpm
